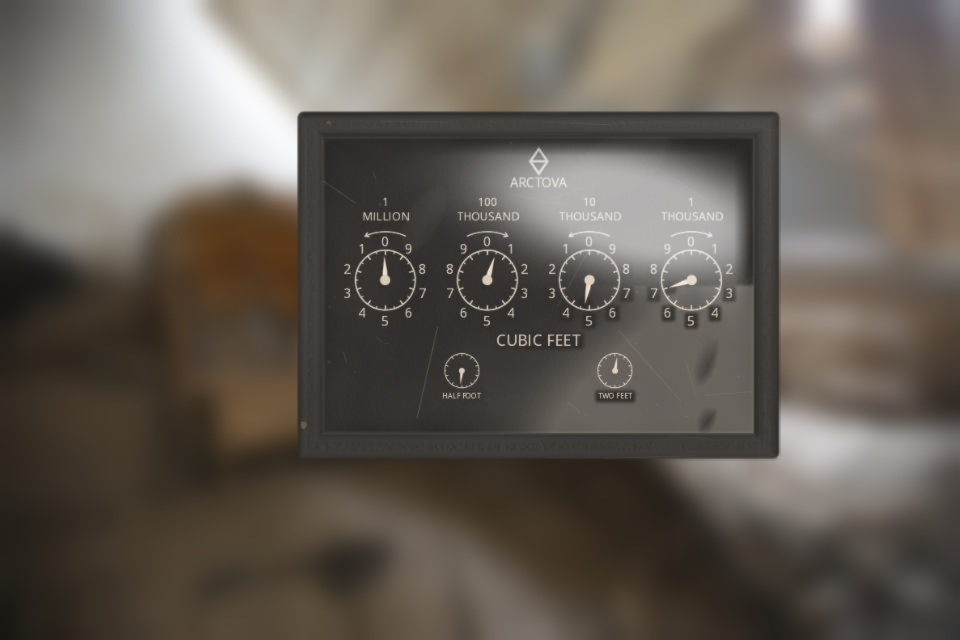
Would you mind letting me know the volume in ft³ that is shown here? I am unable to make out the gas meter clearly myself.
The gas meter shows 4700 ft³
